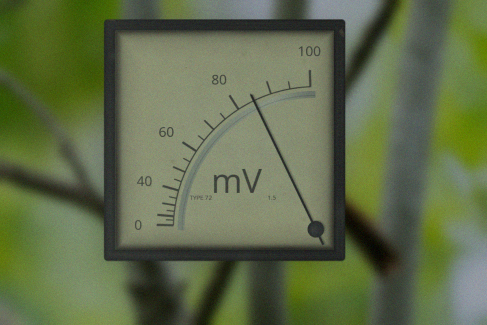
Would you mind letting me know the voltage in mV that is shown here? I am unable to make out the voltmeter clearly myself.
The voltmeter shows 85 mV
